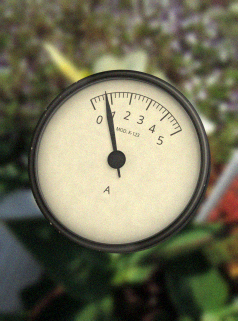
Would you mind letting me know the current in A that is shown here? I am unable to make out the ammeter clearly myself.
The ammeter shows 0.8 A
